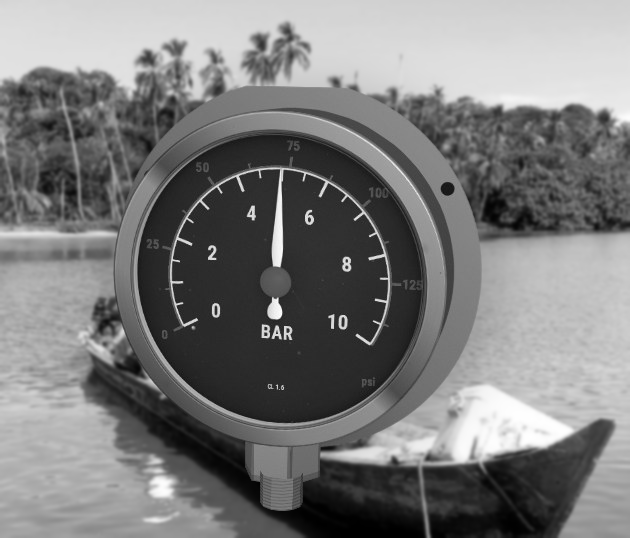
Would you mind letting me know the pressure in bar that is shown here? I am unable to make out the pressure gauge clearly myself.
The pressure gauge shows 5 bar
